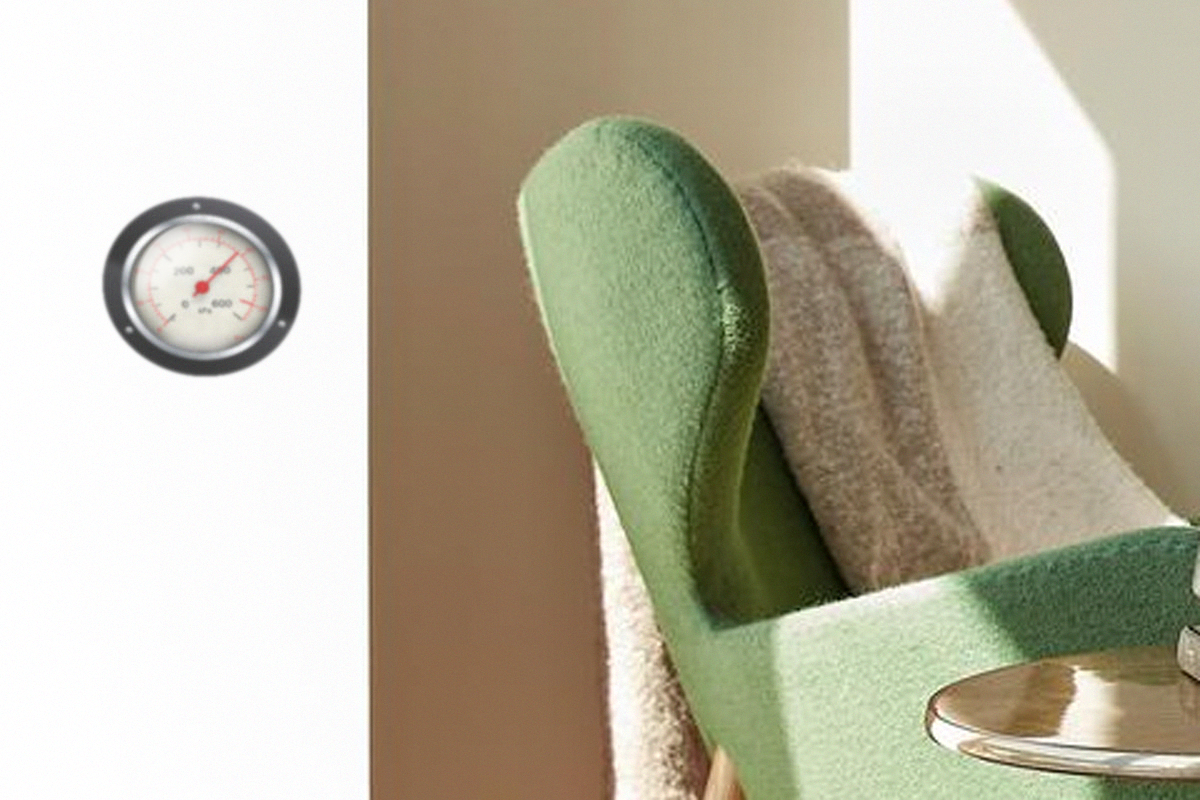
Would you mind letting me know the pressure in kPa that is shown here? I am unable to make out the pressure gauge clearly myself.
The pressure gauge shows 400 kPa
